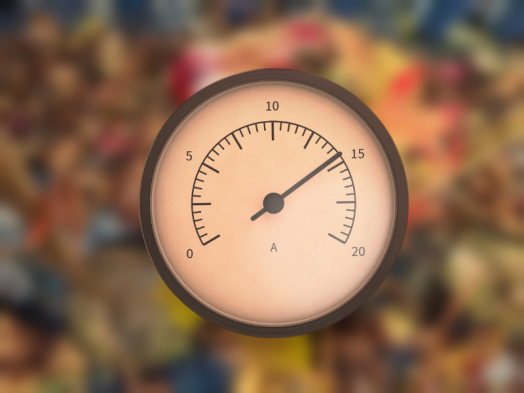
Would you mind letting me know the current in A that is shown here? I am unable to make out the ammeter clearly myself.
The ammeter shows 14.5 A
